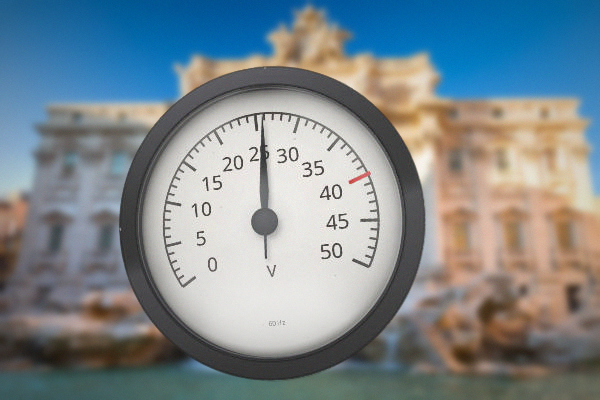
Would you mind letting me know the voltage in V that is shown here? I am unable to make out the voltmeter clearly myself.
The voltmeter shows 26 V
